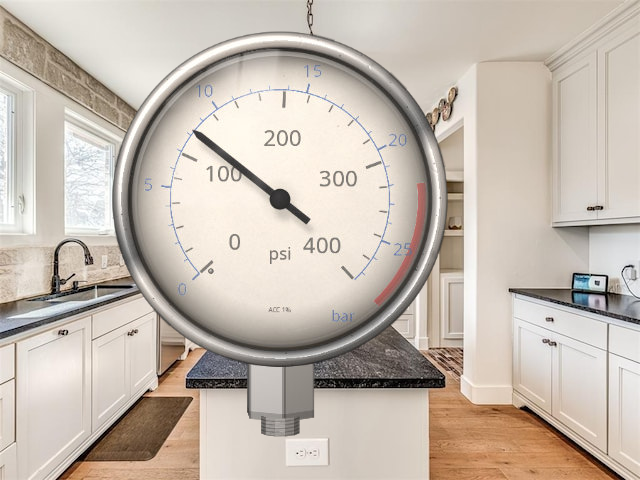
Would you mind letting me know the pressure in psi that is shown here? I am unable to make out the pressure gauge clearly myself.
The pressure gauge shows 120 psi
